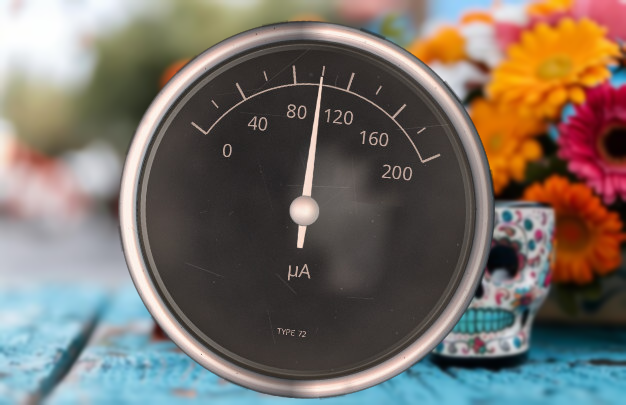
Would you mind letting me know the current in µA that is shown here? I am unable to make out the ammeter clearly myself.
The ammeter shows 100 µA
